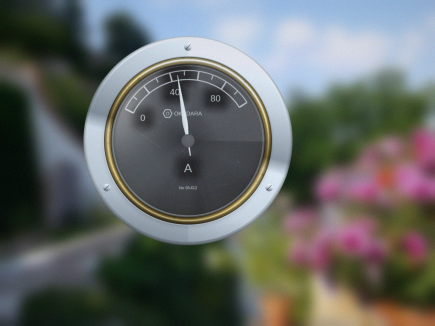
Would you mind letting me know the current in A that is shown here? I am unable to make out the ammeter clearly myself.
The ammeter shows 45 A
